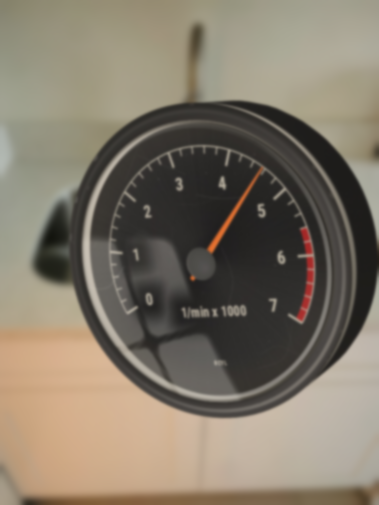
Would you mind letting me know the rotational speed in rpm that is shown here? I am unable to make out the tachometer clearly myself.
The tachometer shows 4600 rpm
